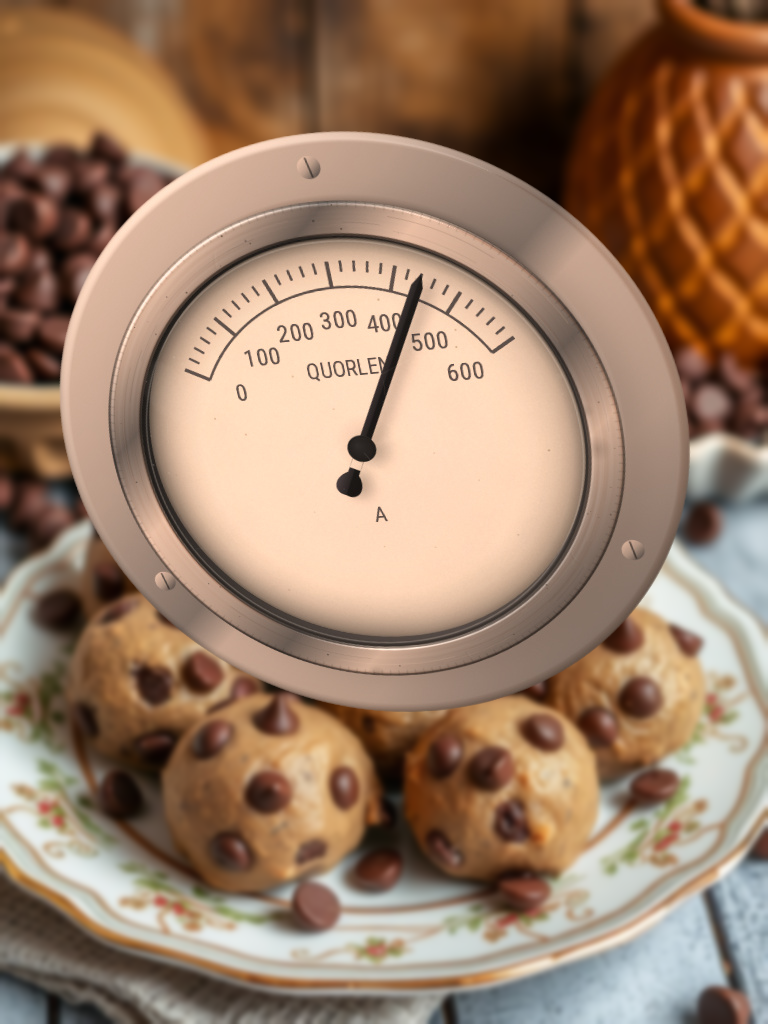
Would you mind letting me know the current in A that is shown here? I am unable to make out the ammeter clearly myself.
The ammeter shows 440 A
